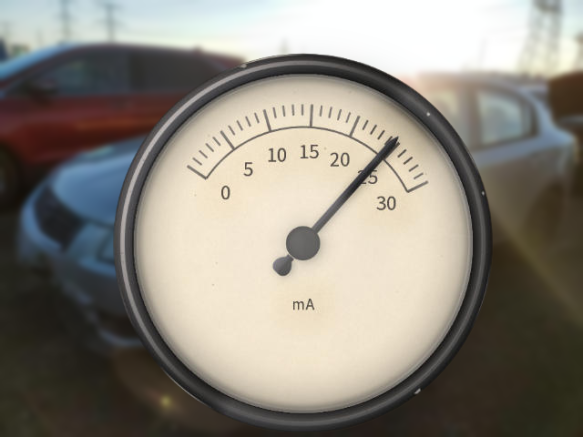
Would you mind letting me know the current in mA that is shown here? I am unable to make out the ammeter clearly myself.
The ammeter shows 24.5 mA
